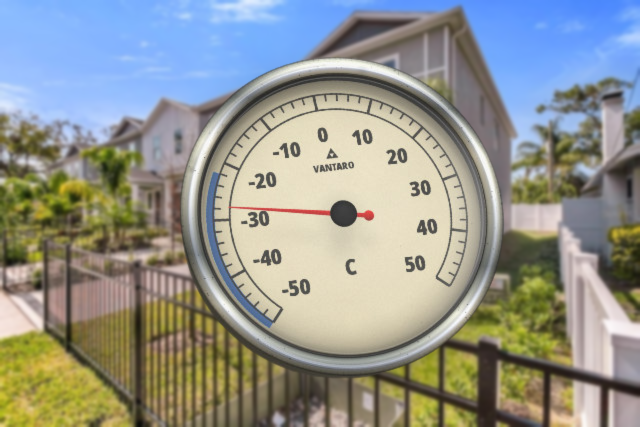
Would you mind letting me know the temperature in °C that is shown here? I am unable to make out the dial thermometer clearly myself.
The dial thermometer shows -28 °C
